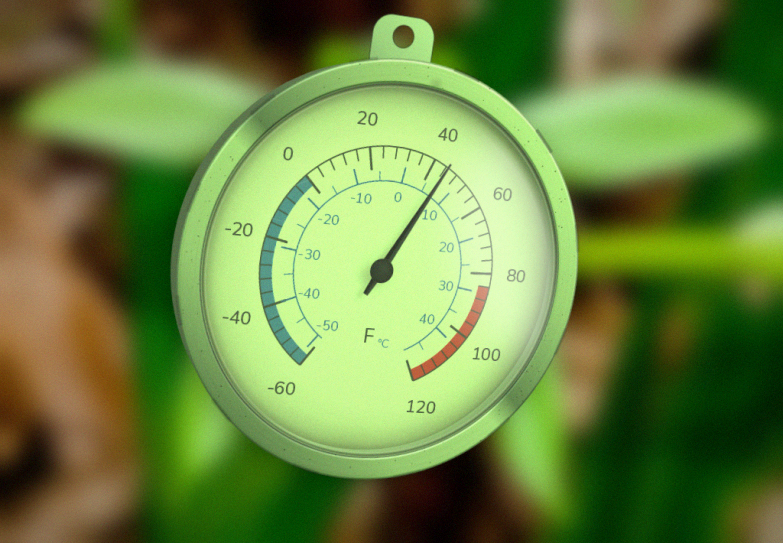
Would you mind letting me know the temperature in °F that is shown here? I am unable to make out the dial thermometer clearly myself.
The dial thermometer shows 44 °F
